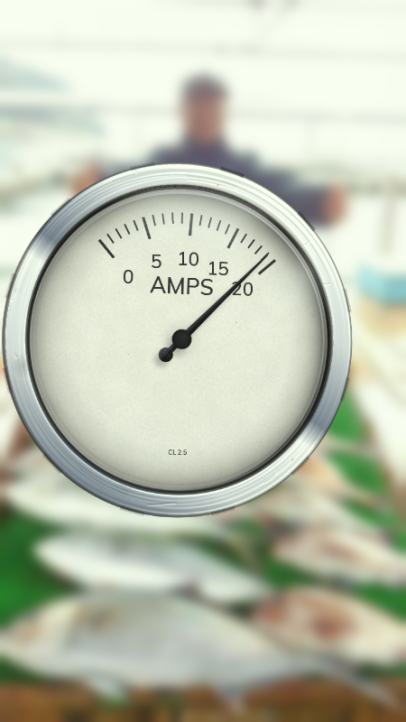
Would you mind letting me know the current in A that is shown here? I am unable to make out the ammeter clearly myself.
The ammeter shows 19 A
